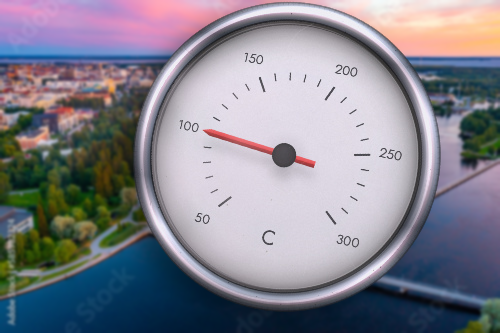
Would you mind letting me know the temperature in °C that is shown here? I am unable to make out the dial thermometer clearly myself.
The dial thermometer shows 100 °C
